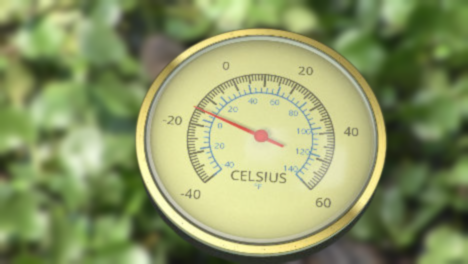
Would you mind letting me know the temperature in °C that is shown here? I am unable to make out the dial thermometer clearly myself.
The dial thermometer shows -15 °C
